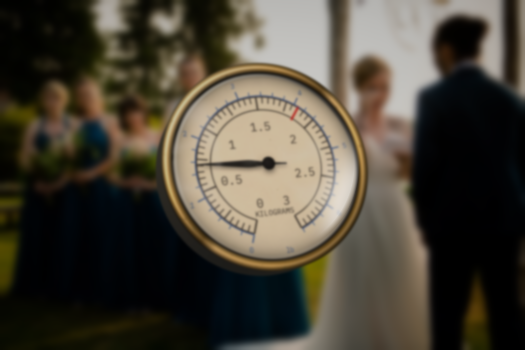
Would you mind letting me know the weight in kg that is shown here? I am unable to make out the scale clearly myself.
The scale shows 0.7 kg
